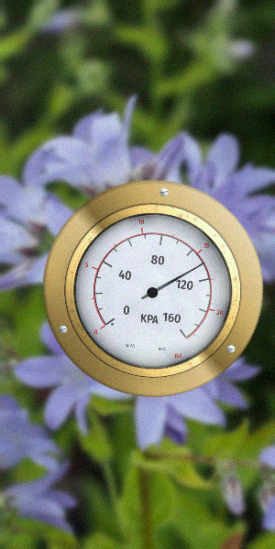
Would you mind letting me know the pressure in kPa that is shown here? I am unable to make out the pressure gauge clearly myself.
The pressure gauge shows 110 kPa
